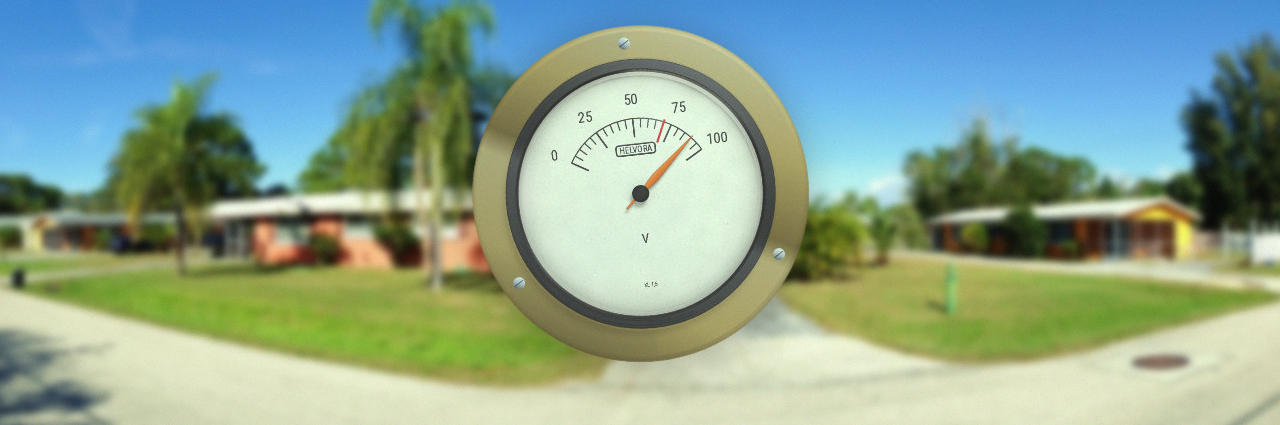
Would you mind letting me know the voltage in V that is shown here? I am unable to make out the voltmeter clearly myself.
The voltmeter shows 90 V
